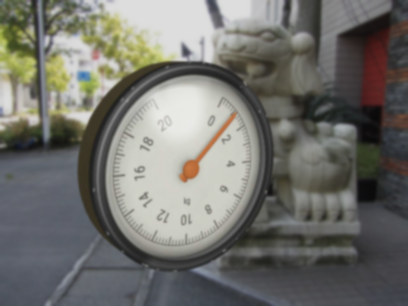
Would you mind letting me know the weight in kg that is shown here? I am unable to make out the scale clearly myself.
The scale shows 1 kg
